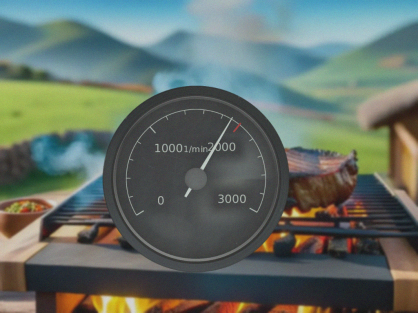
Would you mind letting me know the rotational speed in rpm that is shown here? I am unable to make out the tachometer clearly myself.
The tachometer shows 1900 rpm
